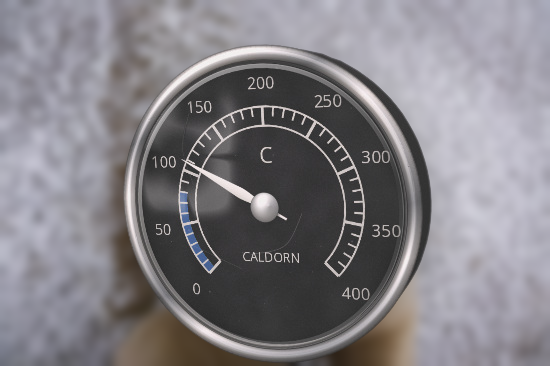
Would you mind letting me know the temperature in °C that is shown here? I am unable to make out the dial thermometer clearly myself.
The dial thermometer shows 110 °C
